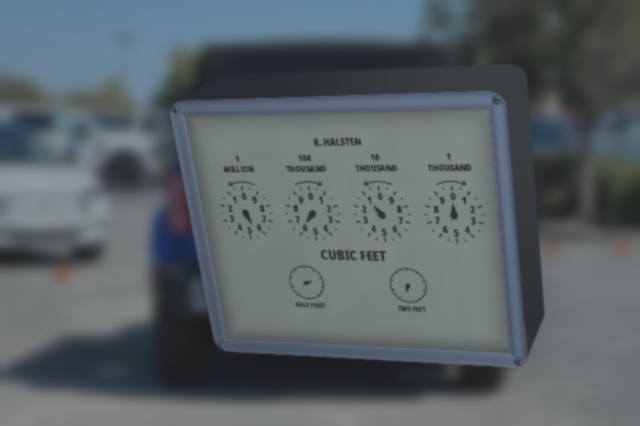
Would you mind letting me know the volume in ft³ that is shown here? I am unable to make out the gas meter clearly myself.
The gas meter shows 561000 ft³
